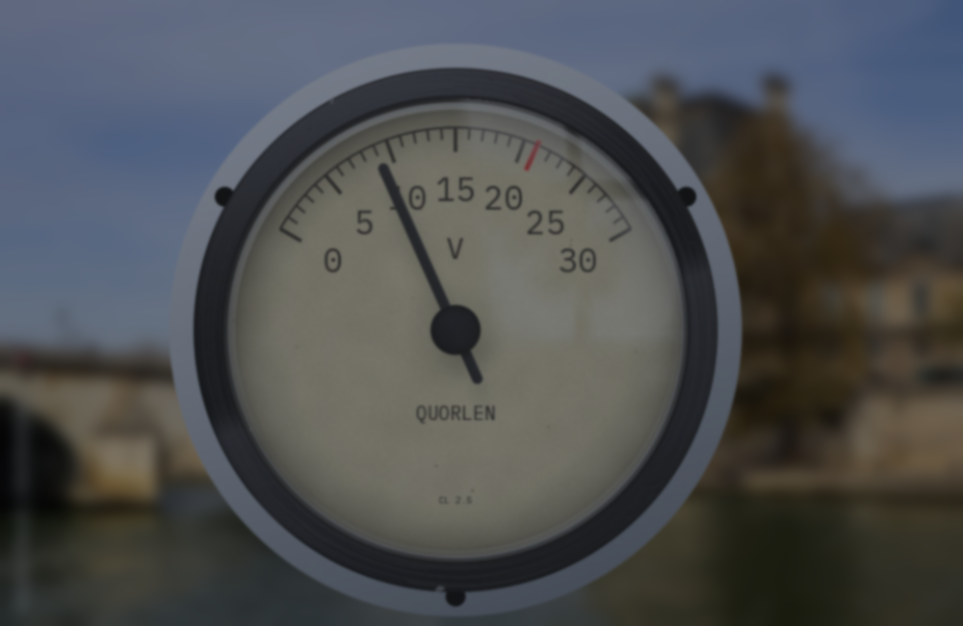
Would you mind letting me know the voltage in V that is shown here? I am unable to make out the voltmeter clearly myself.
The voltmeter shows 9 V
